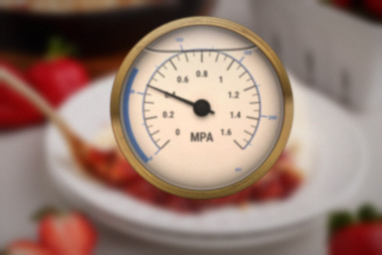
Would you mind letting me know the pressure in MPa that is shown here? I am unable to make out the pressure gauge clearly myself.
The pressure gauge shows 0.4 MPa
